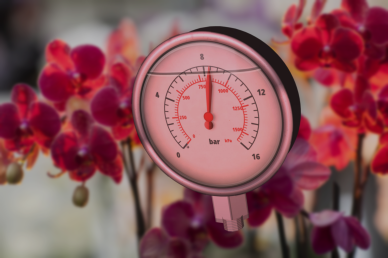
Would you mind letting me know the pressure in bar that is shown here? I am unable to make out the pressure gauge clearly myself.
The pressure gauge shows 8.5 bar
